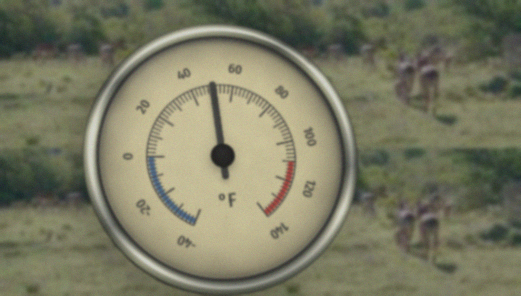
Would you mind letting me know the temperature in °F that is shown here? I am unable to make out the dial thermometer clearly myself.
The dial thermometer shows 50 °F
